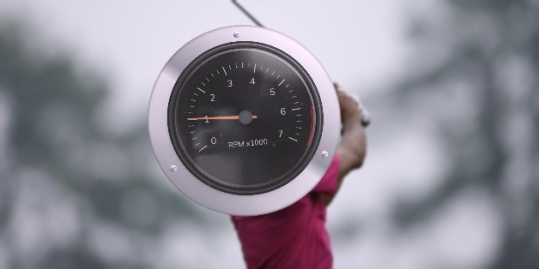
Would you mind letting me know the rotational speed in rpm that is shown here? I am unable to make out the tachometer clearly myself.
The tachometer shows 1000 rpm
